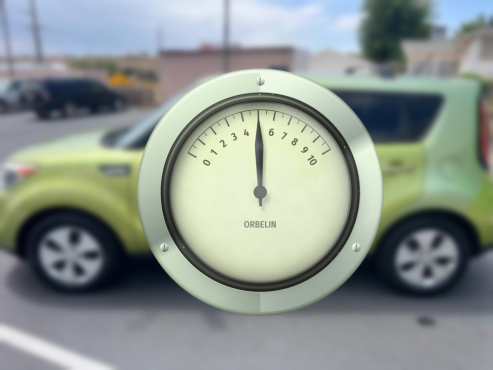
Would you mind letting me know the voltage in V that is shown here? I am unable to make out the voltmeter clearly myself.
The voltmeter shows 5 V
